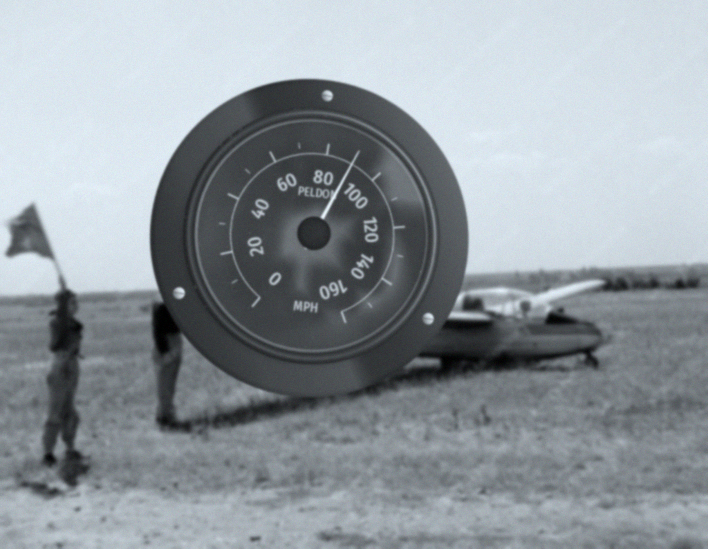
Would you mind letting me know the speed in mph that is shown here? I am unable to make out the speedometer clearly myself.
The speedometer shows 90 mph
